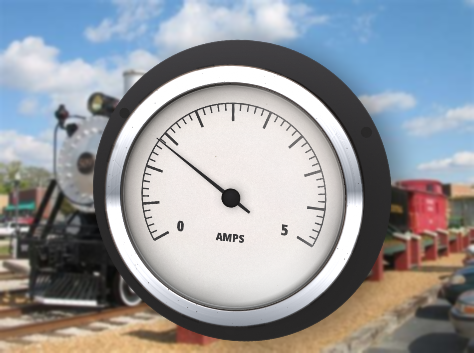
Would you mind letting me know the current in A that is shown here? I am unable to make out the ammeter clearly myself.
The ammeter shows 1.4 A
